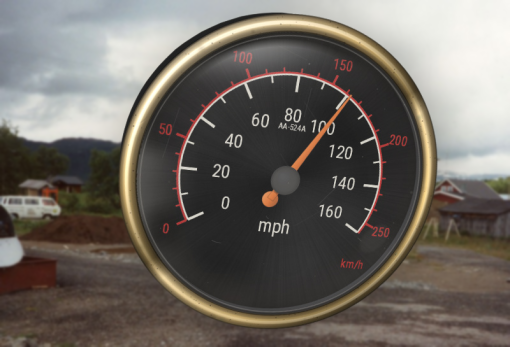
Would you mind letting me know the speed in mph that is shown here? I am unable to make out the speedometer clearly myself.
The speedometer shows 100 mph
